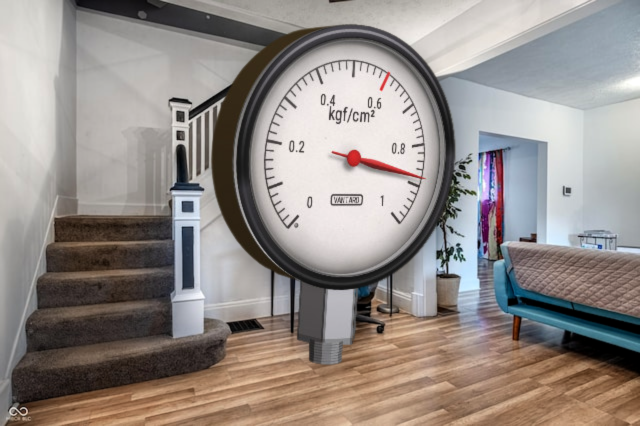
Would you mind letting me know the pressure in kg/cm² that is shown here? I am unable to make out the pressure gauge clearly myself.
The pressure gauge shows 0.88 kg/cm²
